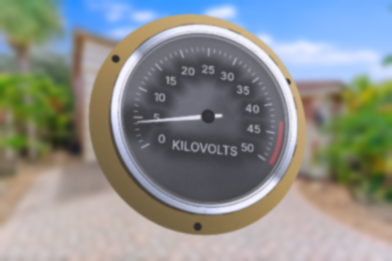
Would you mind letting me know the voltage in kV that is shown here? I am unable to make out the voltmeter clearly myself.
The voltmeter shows 4 kV
